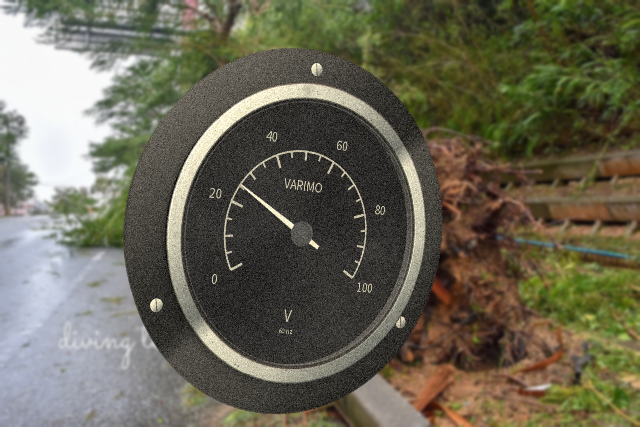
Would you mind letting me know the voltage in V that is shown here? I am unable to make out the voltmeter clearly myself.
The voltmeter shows 25 V
